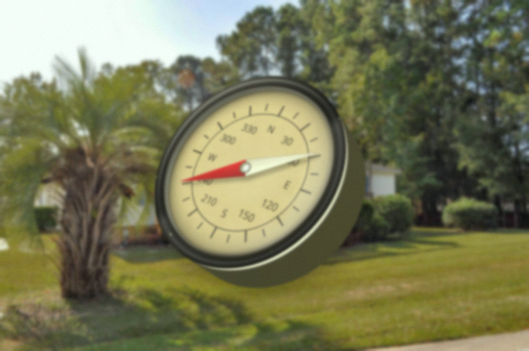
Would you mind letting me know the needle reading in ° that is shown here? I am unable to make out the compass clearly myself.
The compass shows 240 °
